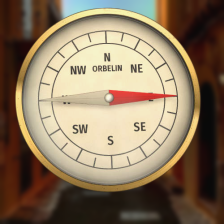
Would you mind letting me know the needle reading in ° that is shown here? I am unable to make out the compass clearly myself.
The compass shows 90 °
